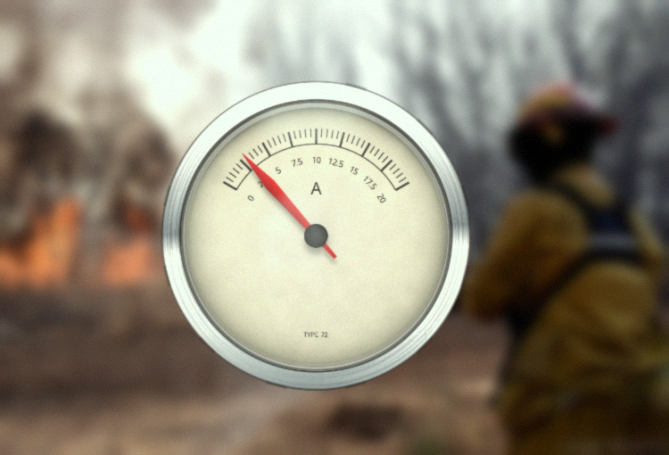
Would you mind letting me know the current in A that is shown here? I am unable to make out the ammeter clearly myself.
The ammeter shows 3 A
